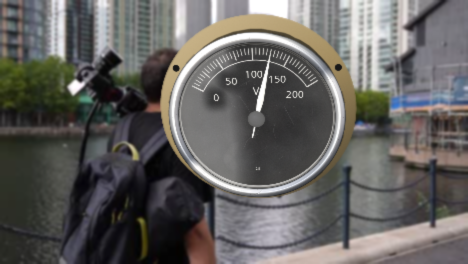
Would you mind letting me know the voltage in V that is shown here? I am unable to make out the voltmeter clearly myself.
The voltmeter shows 125 V
